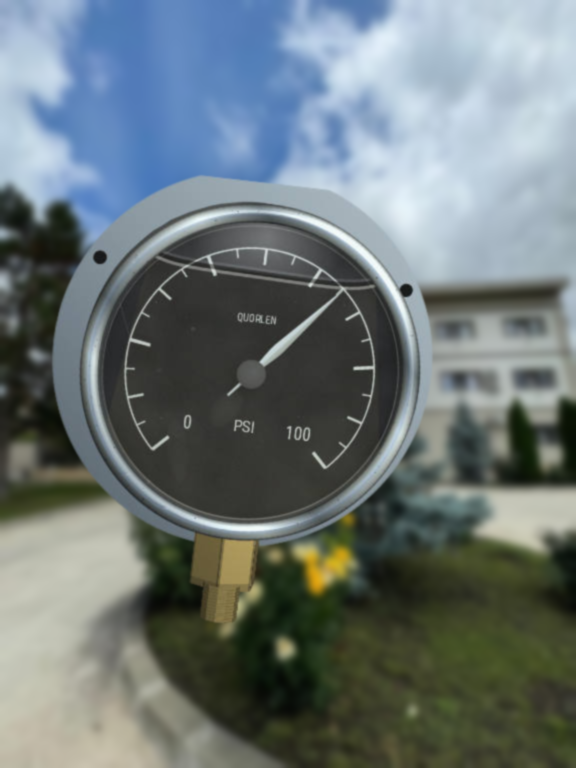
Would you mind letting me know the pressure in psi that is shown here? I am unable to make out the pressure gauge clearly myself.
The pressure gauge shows 65 psi
